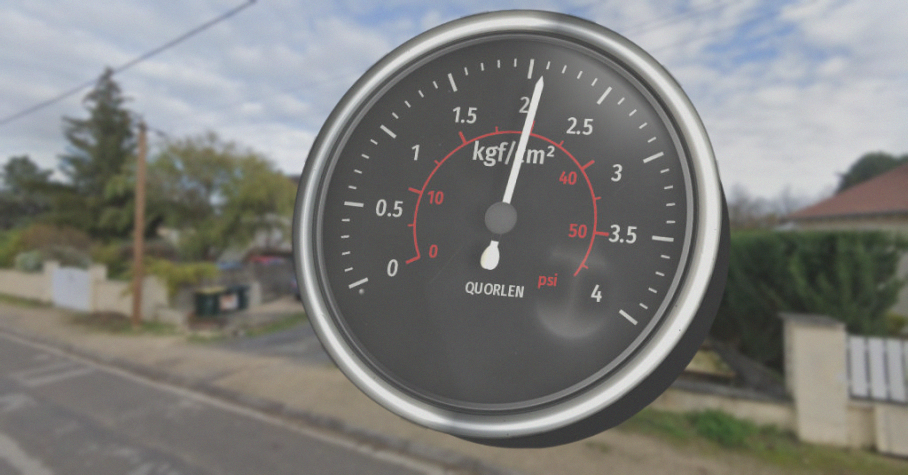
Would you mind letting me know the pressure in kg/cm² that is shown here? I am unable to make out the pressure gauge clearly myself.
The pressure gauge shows 2.1 kg/cm²
